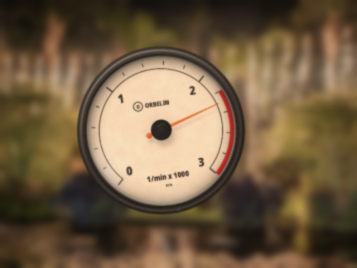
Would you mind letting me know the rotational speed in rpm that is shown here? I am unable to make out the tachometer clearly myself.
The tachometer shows 2300 rpm
